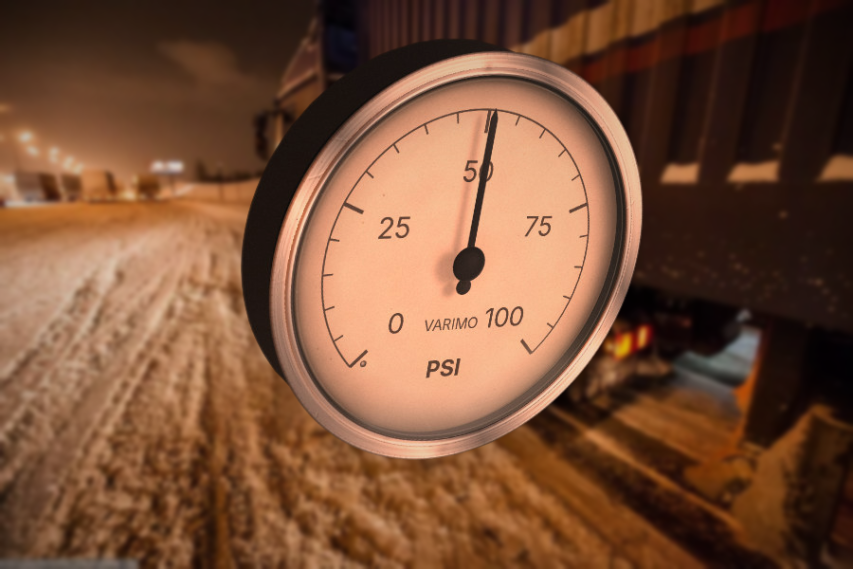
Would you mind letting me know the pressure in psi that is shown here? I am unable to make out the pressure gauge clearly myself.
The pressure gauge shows 50 psi
